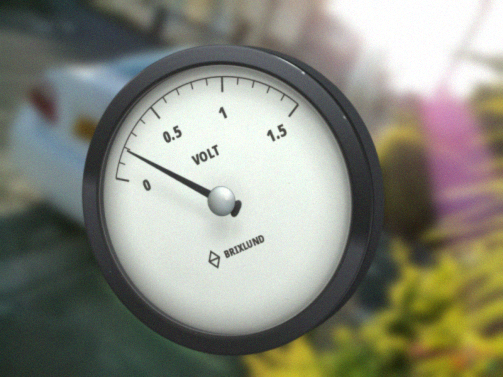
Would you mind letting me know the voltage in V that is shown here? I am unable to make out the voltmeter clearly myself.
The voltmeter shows 0.2 V
